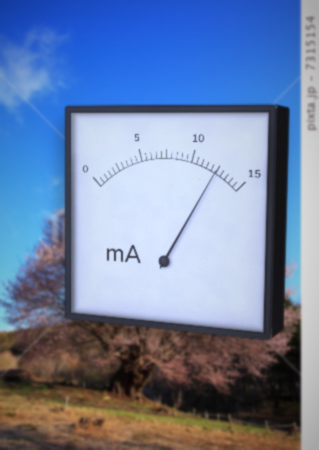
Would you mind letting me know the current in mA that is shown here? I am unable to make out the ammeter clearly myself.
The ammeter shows 12.5 mA
